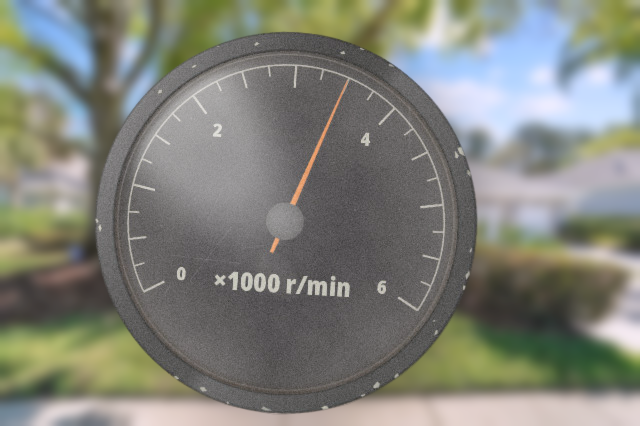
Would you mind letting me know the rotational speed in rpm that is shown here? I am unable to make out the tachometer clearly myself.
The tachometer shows 3500 rpm
